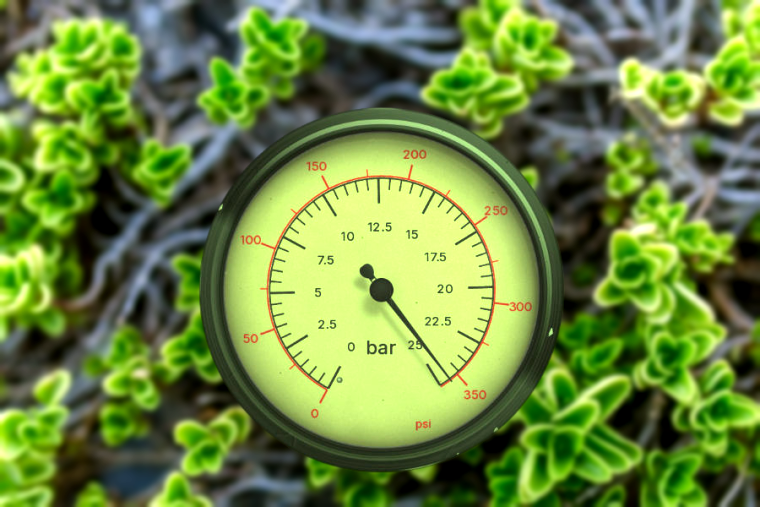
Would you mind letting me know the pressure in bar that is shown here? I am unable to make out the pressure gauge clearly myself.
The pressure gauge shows 24.5 bar
